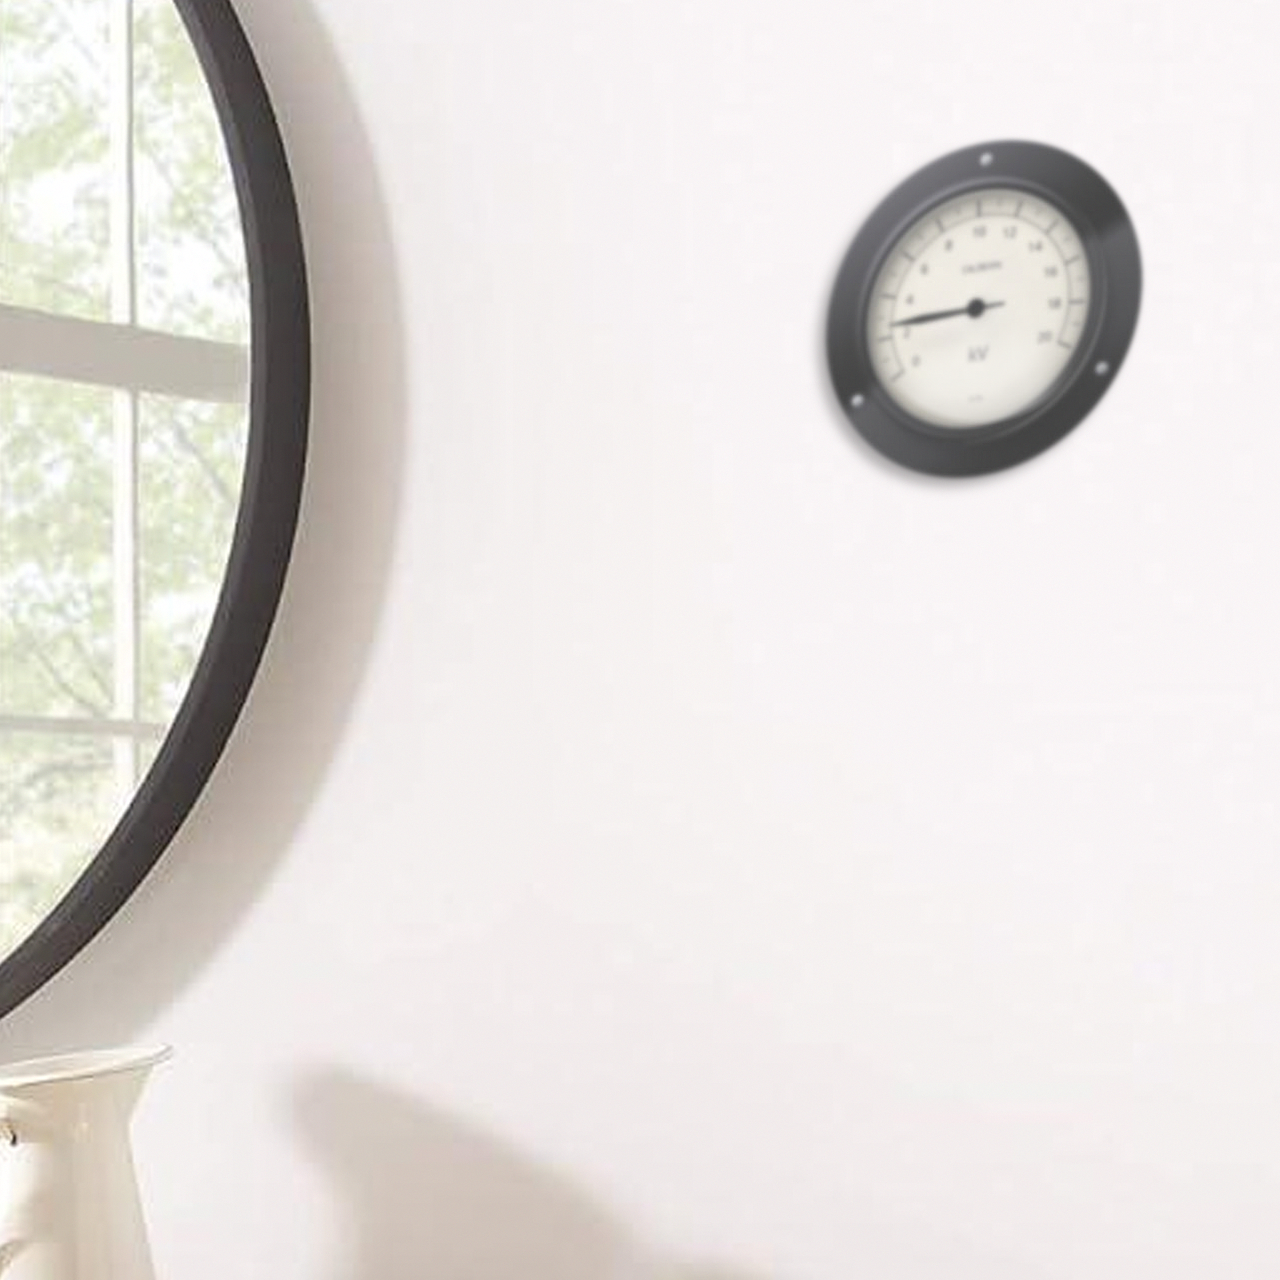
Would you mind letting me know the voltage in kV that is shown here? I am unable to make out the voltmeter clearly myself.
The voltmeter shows 2.5 kV
